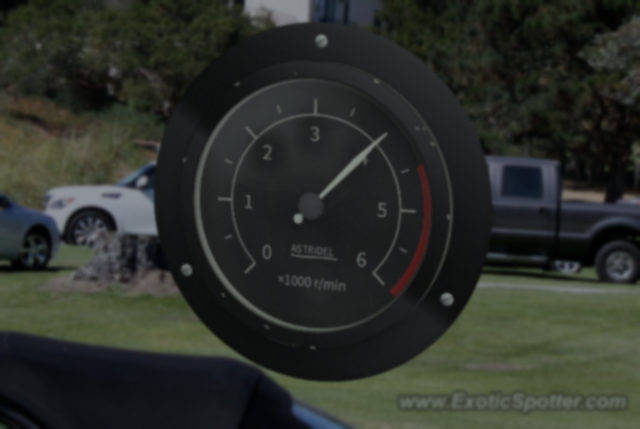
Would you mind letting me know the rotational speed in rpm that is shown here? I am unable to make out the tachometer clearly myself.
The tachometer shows 4000 rpm
